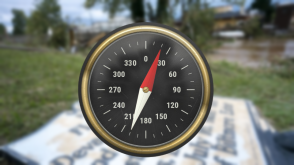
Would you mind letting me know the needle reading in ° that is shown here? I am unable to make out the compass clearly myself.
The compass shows 20 °
